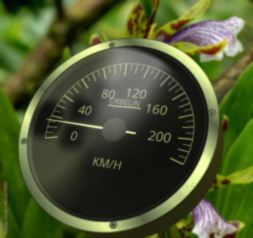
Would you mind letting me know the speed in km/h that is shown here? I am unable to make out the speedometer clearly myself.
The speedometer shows 15 km/h
